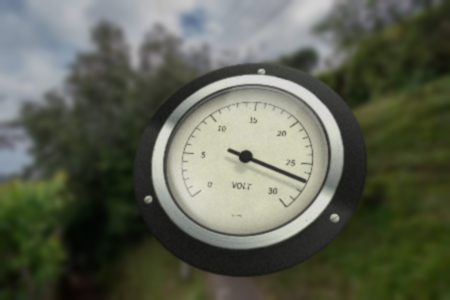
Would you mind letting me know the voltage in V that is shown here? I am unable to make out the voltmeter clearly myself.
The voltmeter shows 27 V
